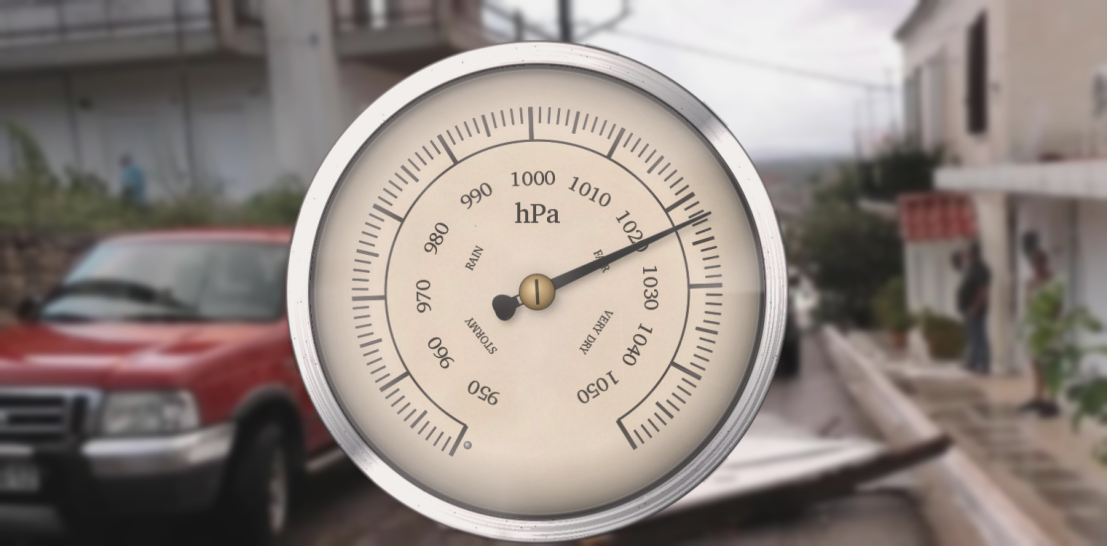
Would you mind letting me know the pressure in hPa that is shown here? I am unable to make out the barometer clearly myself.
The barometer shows 1022.5 hPa
